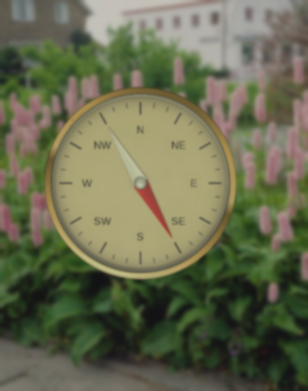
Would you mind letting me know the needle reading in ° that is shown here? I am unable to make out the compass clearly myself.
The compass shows 150 °
